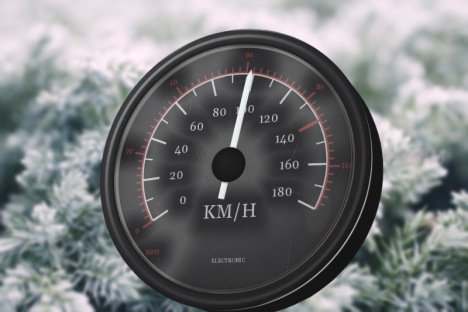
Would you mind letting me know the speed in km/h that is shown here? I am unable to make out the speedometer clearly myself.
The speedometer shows 100 km/h
